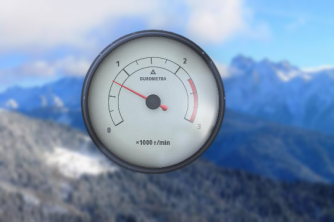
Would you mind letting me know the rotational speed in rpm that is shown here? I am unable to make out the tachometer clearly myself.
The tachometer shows 750 rpm
